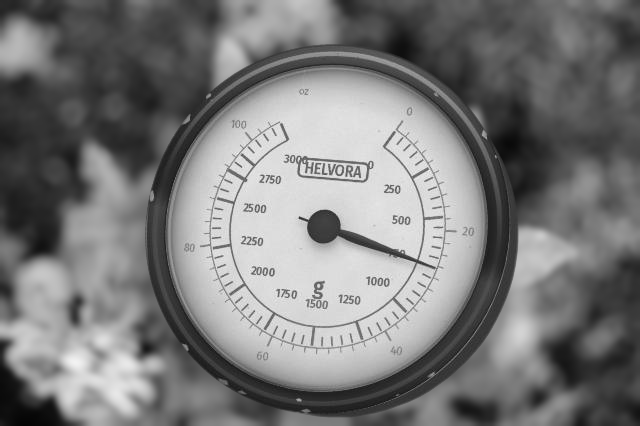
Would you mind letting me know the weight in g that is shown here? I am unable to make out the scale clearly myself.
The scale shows 750 g
